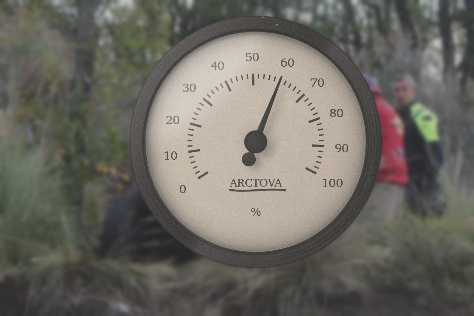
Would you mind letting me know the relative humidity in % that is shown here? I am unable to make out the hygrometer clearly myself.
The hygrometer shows 60 %
